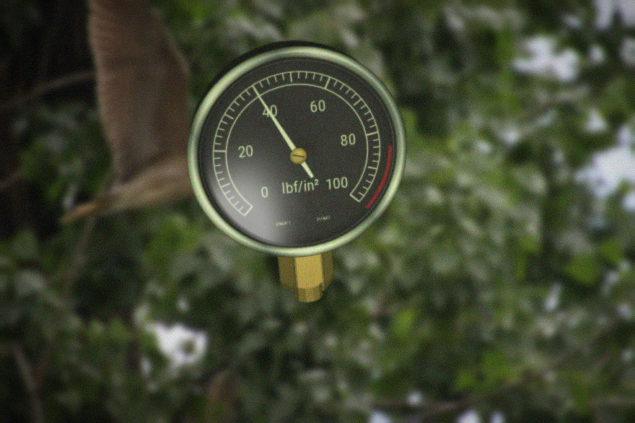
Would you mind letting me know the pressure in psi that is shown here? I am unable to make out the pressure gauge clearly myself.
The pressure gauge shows 40 psi
